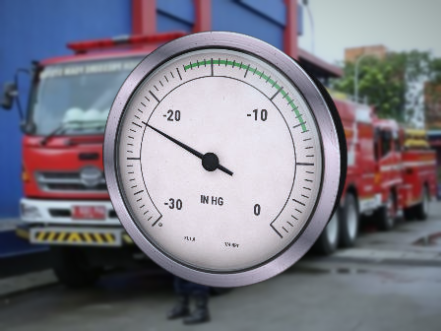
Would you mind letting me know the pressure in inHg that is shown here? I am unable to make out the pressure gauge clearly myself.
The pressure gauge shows -22 inHg
